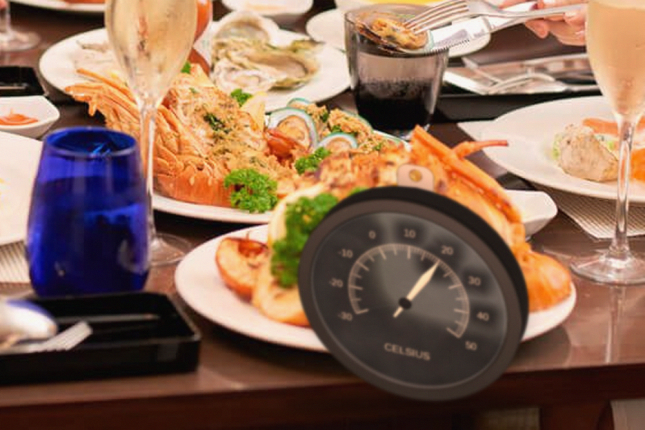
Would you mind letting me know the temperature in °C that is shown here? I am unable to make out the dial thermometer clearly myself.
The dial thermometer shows 20 °C
